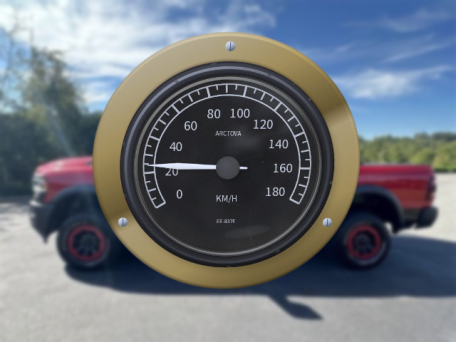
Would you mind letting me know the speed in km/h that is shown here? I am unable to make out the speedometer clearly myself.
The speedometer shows 25 km/h
